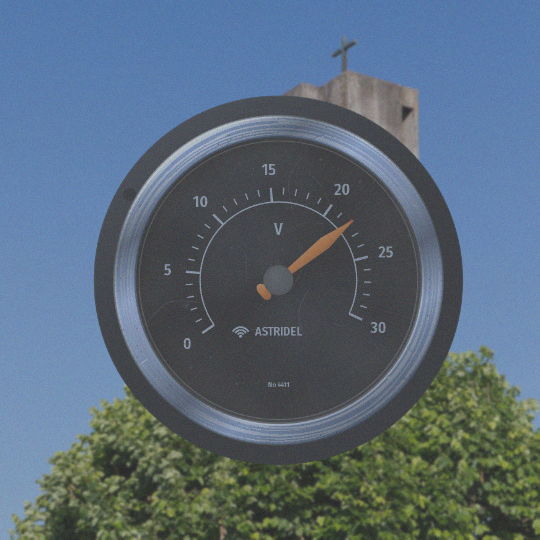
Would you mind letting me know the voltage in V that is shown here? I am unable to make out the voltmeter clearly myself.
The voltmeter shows 22 V
